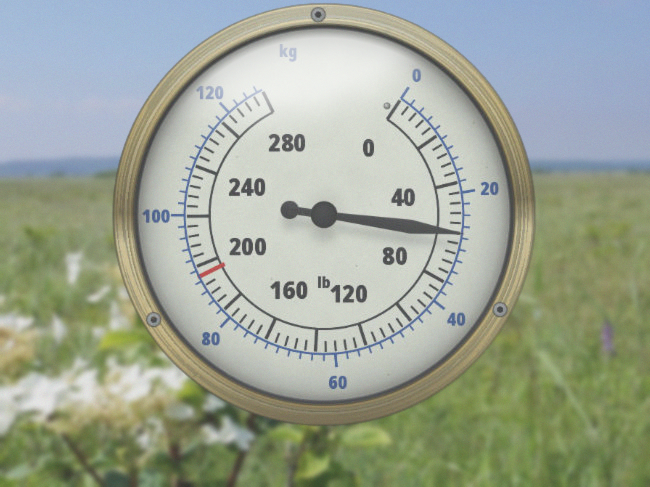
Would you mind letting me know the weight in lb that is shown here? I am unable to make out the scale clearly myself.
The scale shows 60 lb
